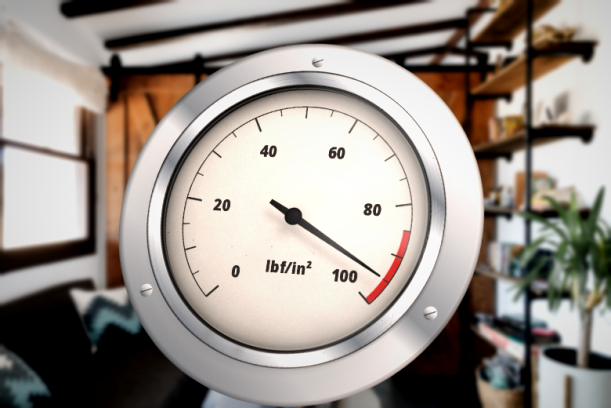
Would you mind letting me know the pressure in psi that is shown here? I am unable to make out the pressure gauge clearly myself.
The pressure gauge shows 95 psi
